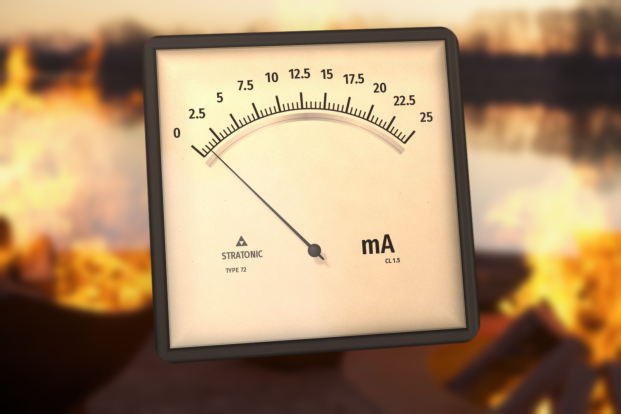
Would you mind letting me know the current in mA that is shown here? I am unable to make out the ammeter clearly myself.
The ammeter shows 1 mA
